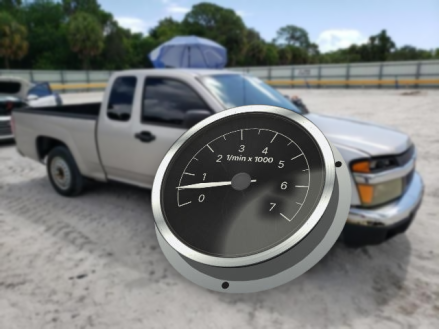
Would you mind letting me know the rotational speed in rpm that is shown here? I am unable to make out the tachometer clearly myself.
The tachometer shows 500 rpm
